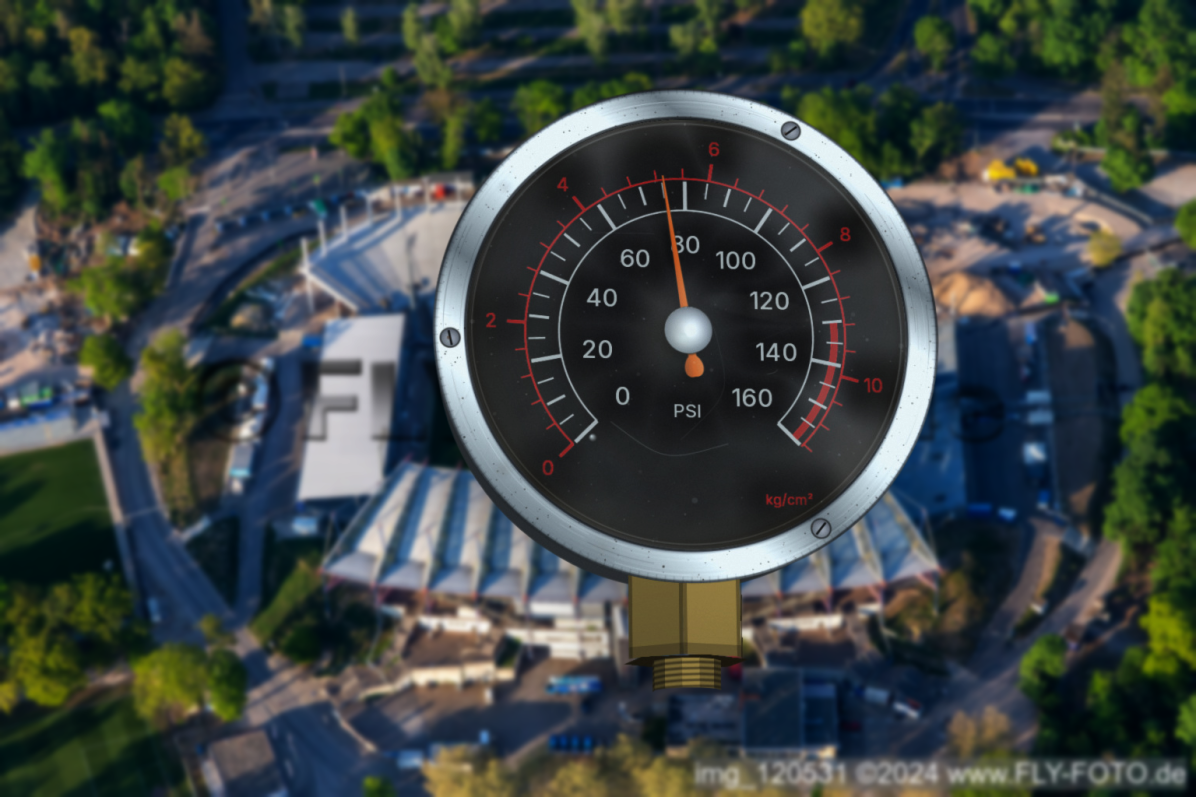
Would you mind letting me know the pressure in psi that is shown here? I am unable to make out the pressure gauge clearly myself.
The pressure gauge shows 75 psi
